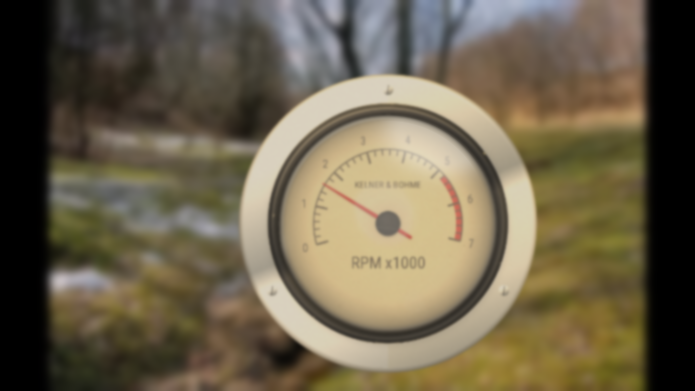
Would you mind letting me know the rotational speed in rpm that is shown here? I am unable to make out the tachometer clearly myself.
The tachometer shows 1600 rpm
